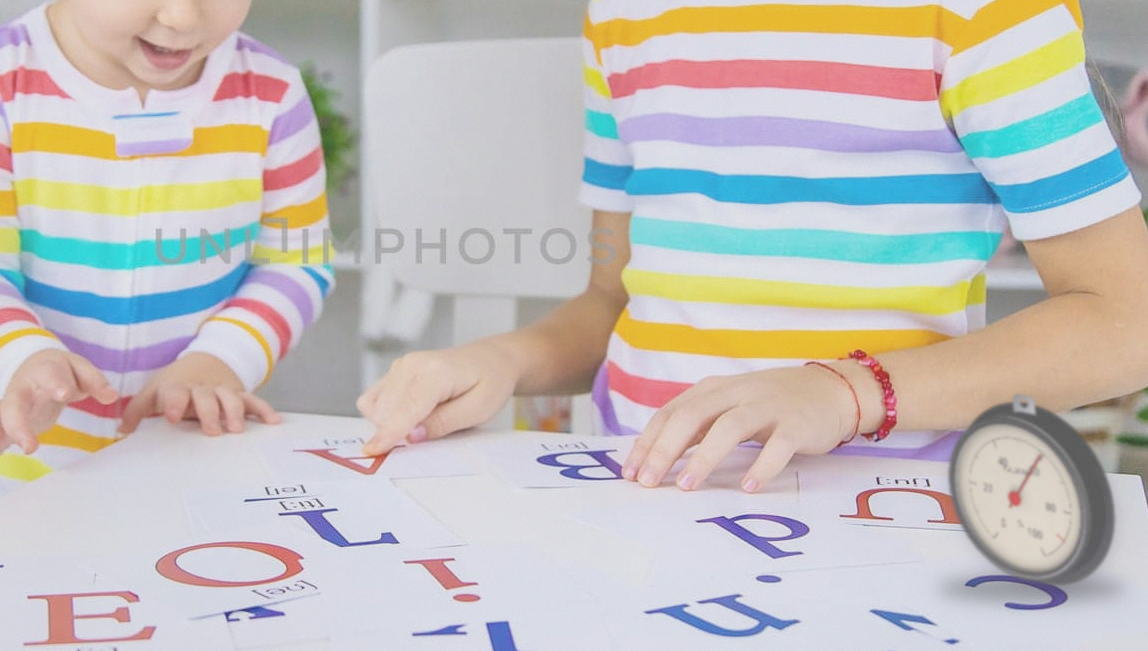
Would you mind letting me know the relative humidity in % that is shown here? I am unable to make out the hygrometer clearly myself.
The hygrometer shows 60 %
